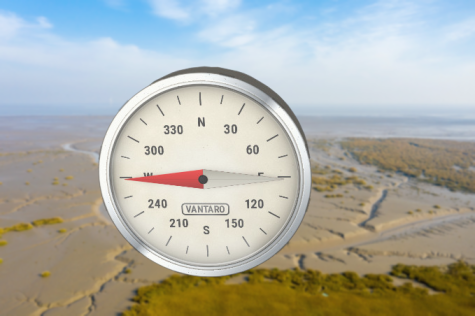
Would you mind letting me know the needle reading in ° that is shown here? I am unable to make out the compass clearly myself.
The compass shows 270 °
